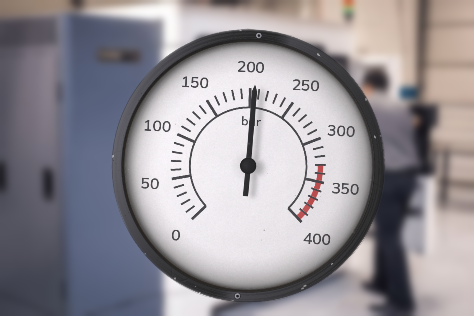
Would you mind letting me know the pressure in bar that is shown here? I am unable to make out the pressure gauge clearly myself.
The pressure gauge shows 205 bar
